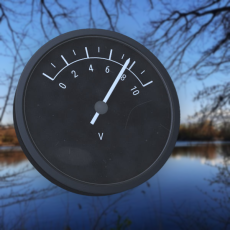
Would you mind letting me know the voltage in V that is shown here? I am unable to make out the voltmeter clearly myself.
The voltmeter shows 7.5 V
